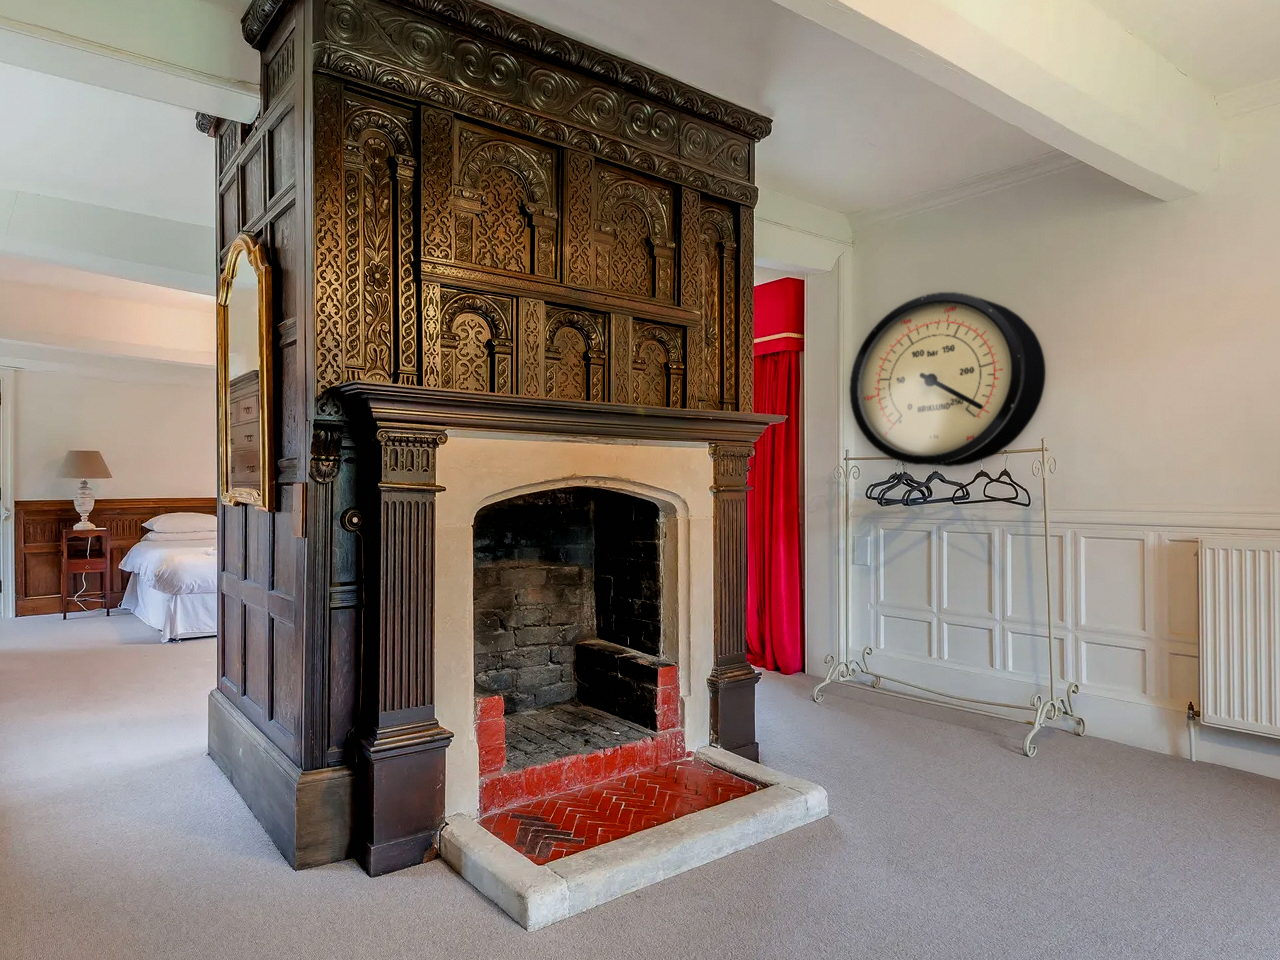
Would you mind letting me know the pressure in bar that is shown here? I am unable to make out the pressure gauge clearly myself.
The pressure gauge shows 240 bar
